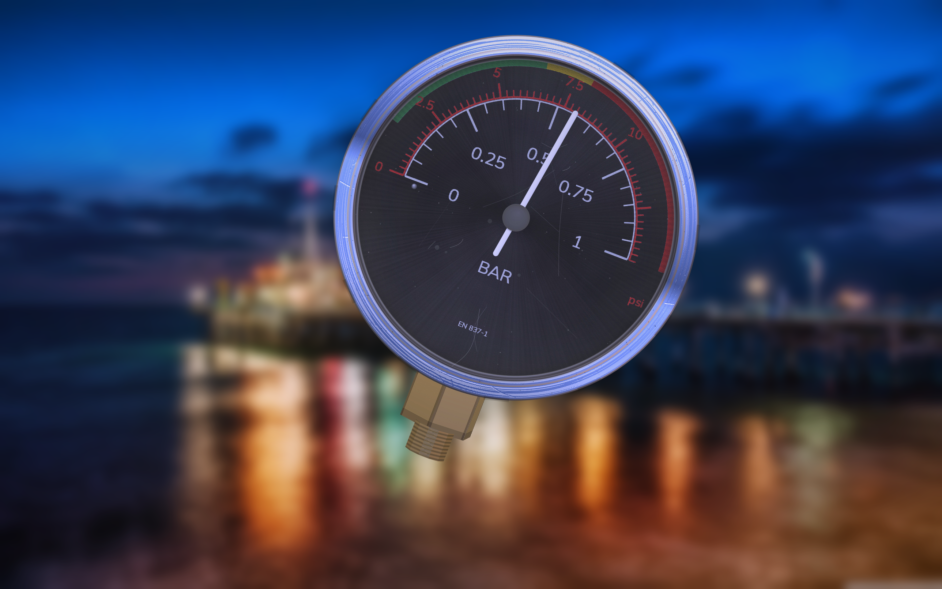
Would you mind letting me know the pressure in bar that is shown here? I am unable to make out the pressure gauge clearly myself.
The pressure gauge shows 0.55 bar
